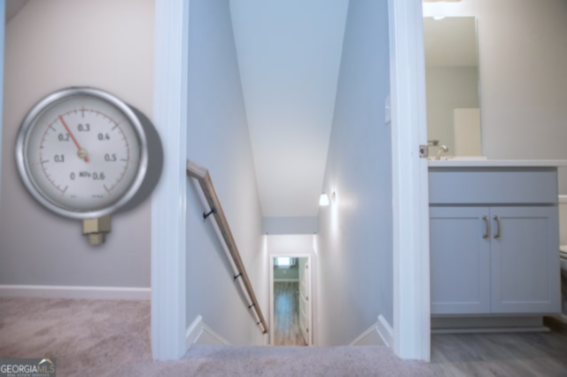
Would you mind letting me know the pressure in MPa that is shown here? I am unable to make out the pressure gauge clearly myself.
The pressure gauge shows 0.24 MPa
